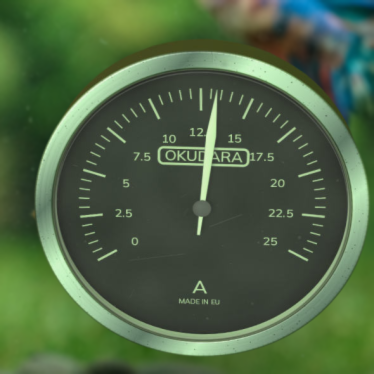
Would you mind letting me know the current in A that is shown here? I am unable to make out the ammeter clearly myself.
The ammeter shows 13.25 A
